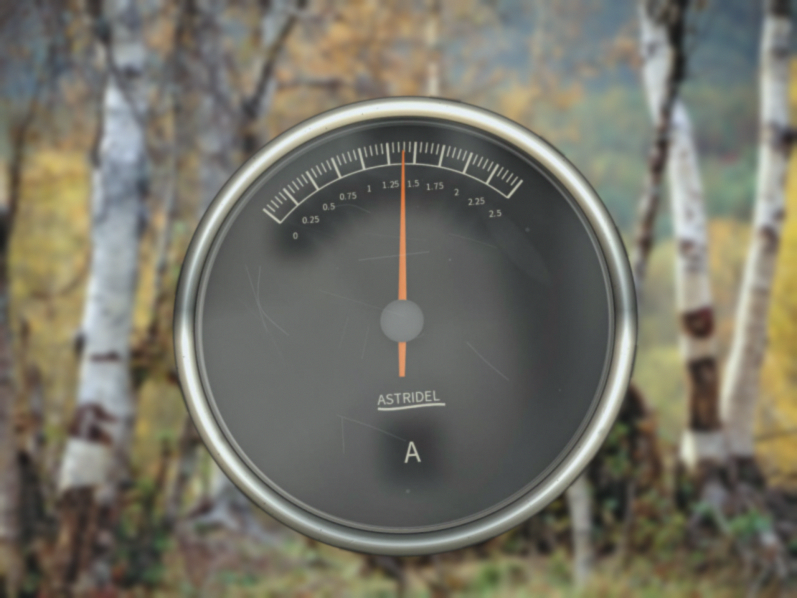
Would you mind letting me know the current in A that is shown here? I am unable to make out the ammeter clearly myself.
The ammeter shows 1.4 A
